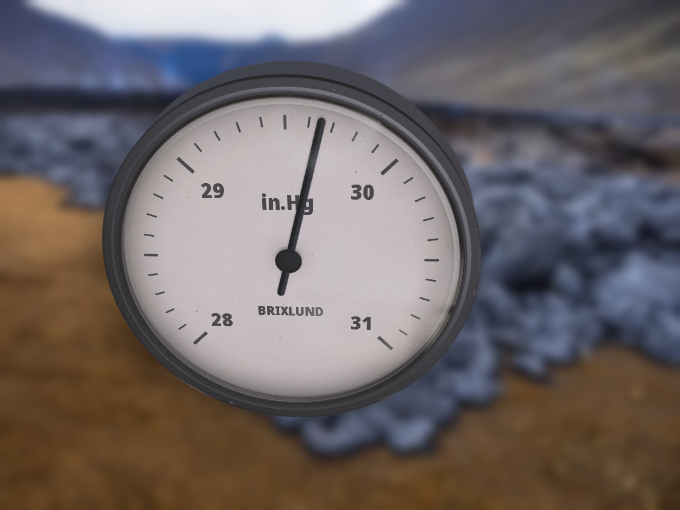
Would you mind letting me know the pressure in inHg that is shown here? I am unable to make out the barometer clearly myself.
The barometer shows 29.65 inHg
